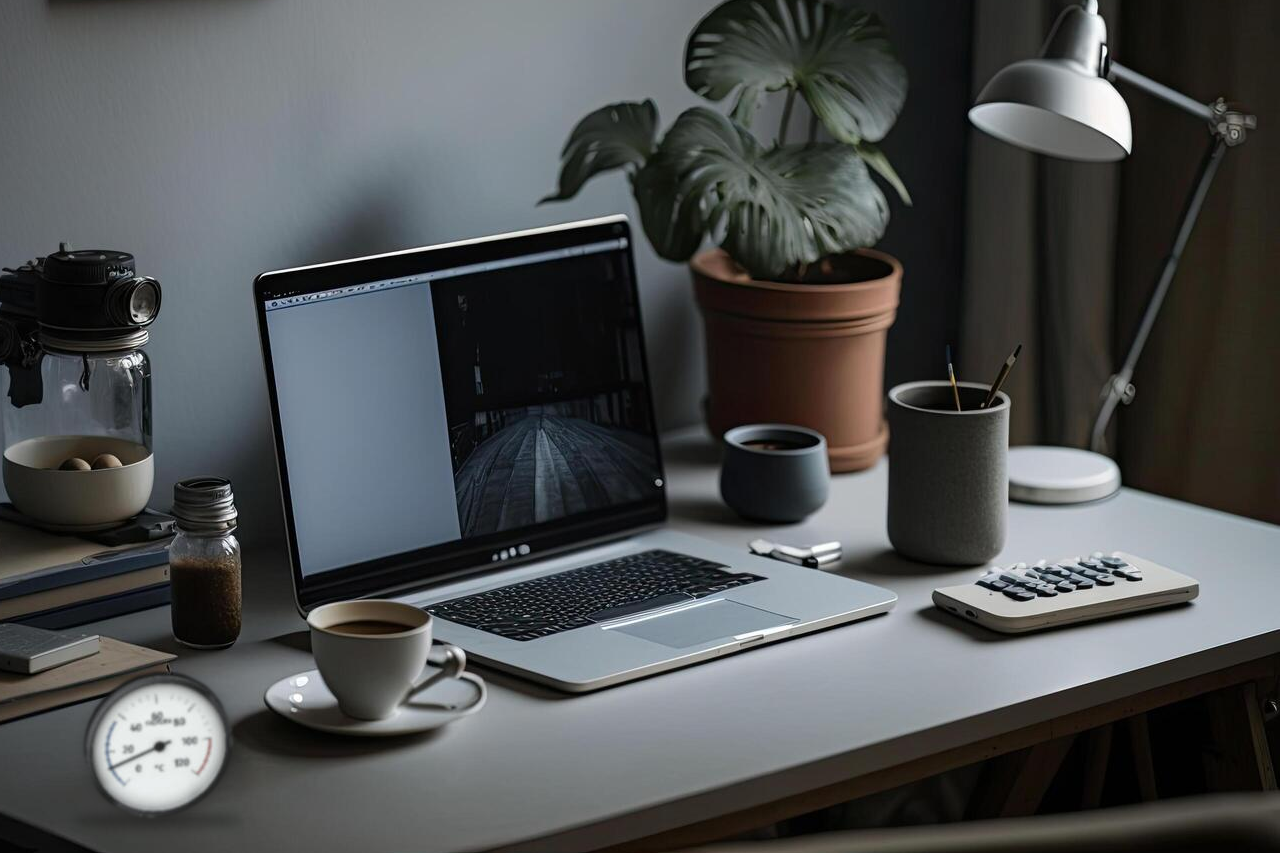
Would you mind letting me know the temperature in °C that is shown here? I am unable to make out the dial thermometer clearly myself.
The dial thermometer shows 12 °C
